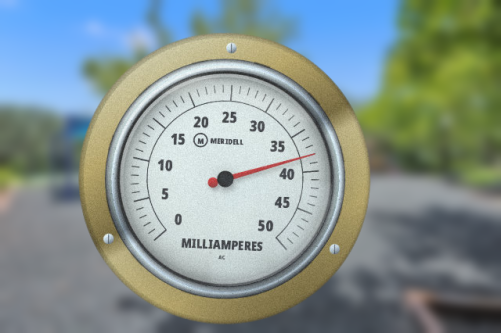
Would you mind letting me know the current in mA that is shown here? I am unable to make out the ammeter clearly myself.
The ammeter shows 38 mA
